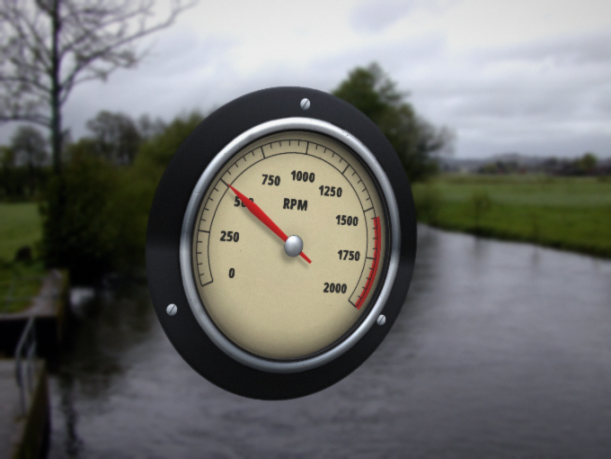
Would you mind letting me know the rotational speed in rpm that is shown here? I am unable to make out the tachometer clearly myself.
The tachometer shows 500 rpm
